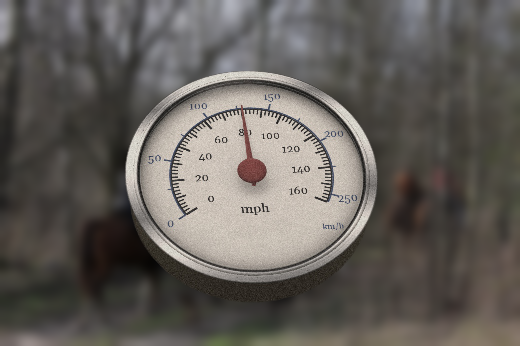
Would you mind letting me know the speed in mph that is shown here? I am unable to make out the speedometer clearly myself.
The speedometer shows 80 mph
